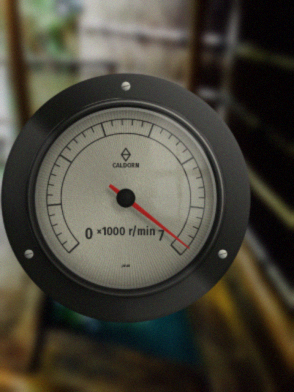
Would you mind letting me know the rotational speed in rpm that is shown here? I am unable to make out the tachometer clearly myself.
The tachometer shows 6800 rpm
